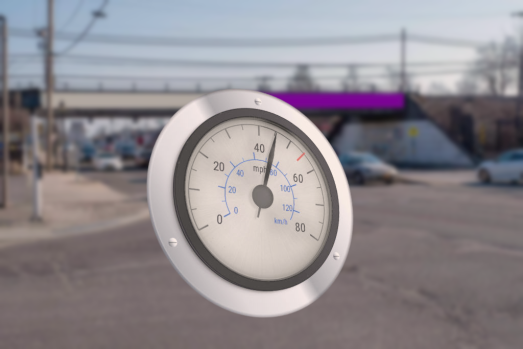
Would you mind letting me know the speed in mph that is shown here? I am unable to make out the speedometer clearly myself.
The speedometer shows 45 mph
